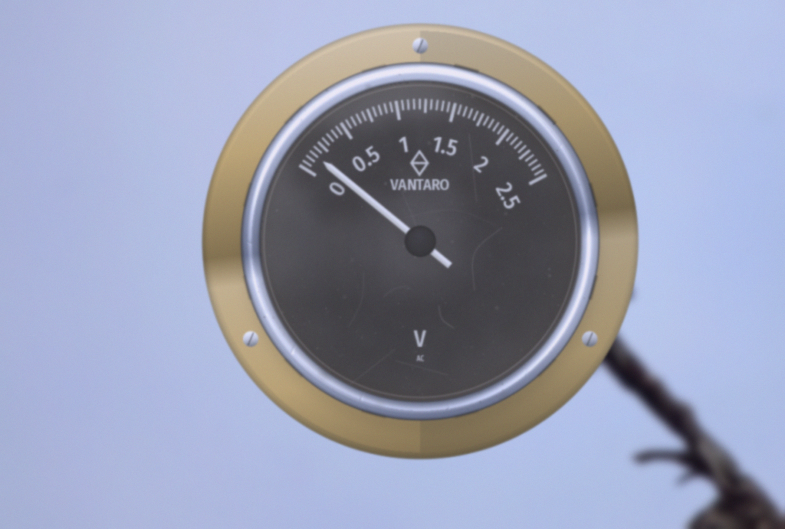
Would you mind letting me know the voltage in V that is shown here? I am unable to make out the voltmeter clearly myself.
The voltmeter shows 0.15 V
